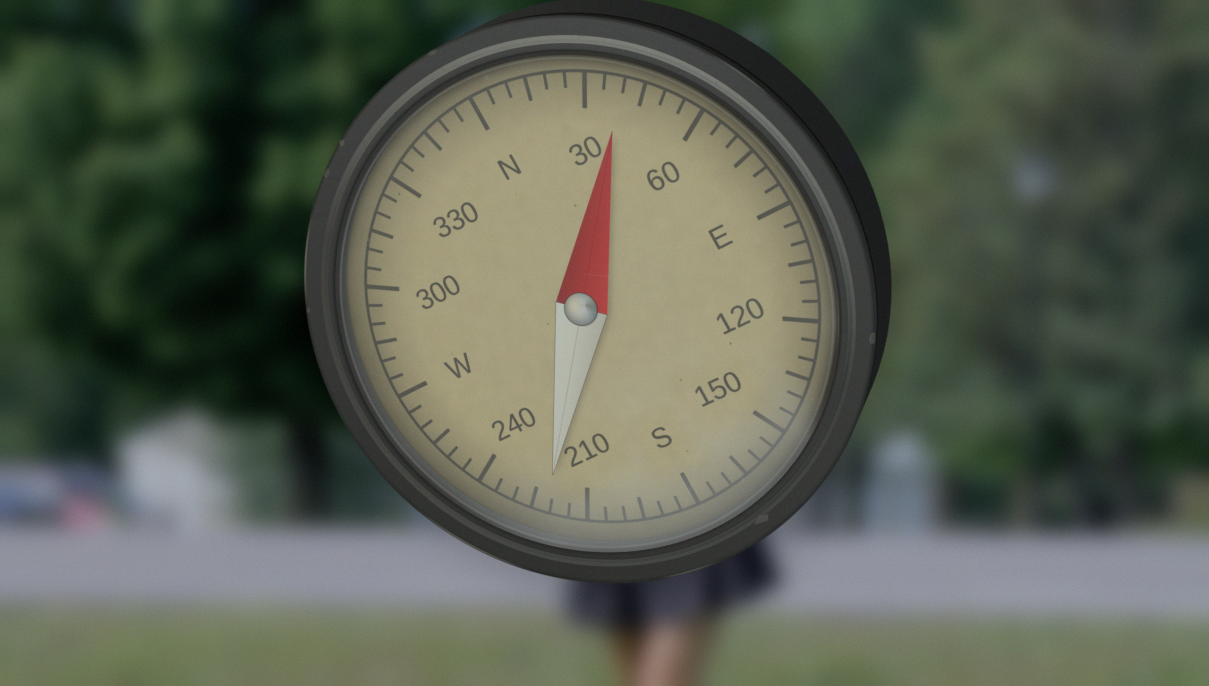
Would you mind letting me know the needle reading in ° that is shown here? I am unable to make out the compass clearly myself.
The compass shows 40 °
